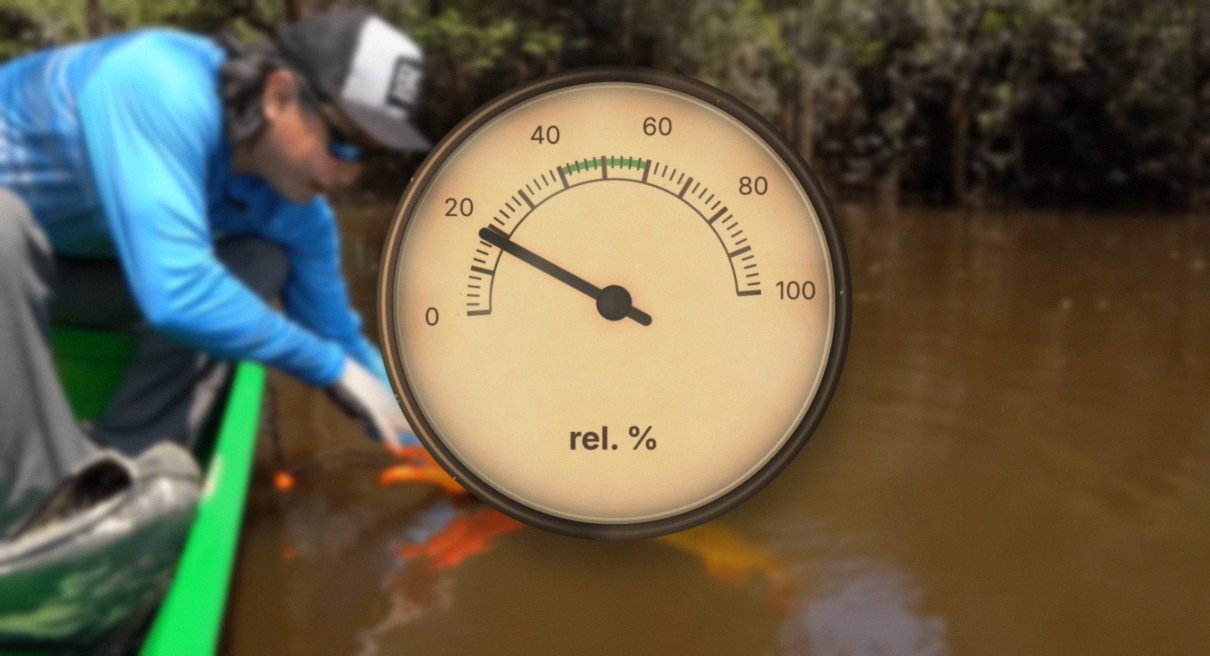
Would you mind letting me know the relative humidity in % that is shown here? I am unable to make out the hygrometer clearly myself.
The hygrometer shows 18 %
